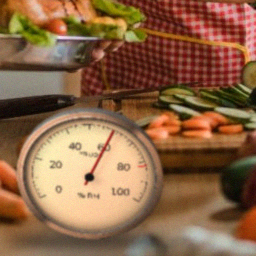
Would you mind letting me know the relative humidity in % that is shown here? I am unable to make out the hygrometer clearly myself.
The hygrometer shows 60 %
